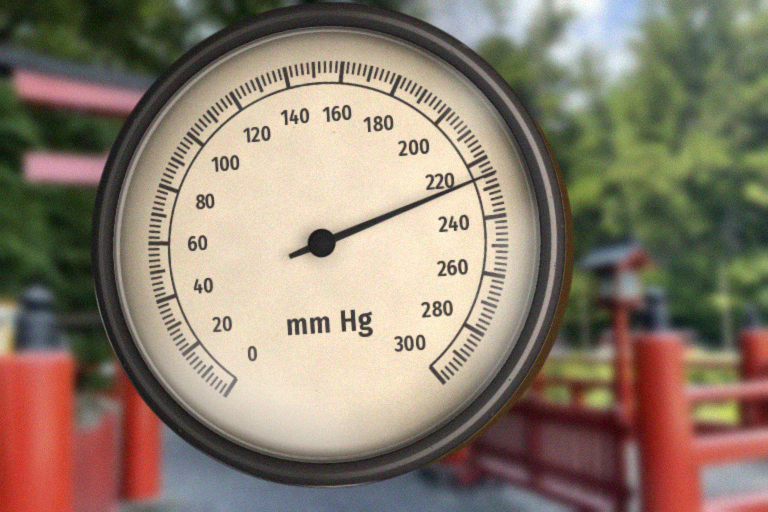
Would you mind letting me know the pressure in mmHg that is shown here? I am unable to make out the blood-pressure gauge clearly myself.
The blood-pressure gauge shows 226 mmHg
